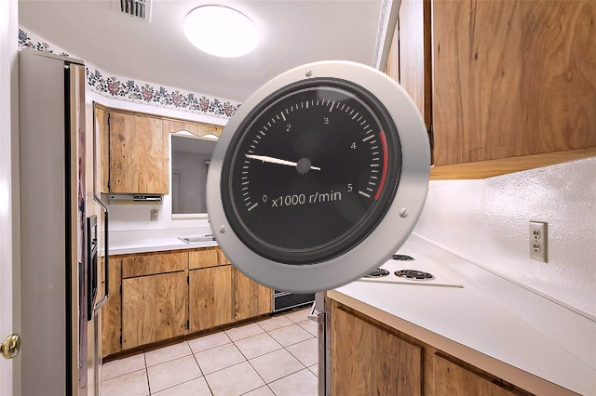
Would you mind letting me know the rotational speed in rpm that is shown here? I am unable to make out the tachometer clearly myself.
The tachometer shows 1000 rpm
